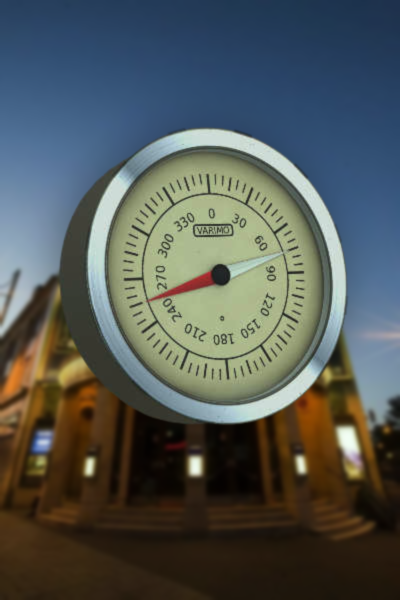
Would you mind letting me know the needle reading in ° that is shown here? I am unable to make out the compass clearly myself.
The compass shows 255 °
